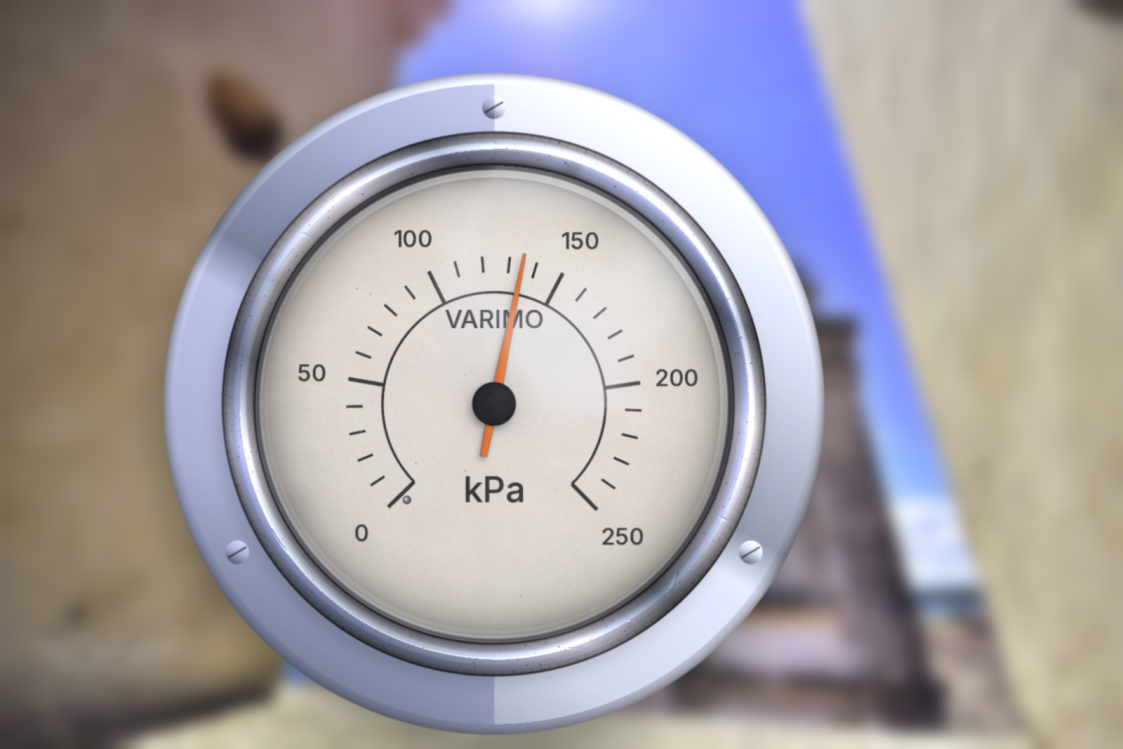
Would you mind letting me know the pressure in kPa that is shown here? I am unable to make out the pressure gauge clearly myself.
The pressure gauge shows 135 kPa
